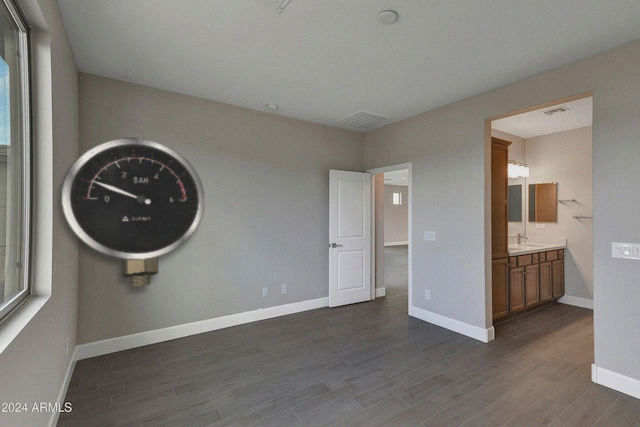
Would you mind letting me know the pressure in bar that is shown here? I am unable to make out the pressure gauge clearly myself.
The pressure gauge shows 0.75 bar
